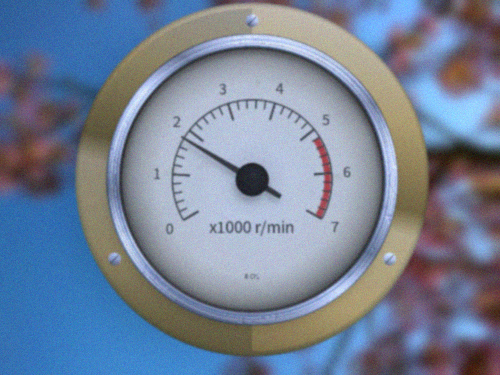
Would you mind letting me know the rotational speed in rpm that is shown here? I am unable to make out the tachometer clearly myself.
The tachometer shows 1800 rpm
